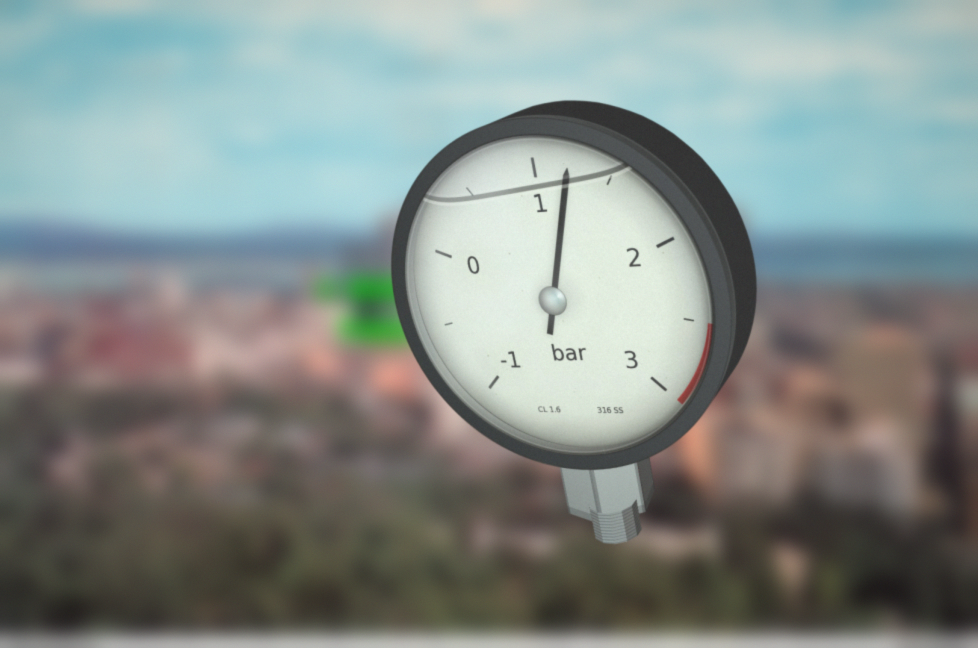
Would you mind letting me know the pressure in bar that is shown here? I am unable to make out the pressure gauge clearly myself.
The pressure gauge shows 1.25 bar
